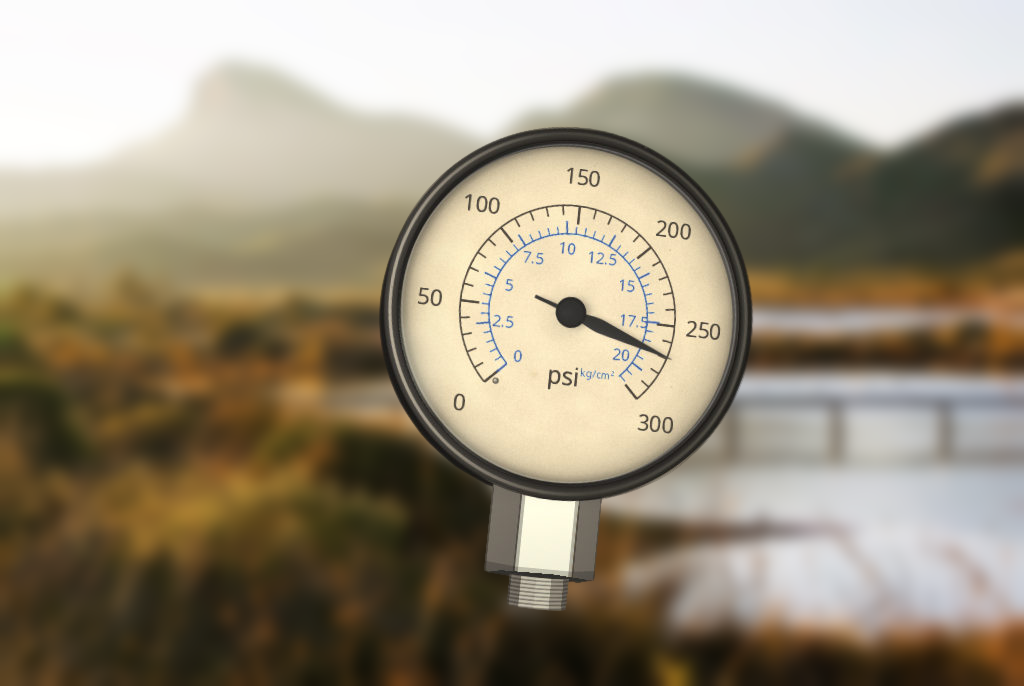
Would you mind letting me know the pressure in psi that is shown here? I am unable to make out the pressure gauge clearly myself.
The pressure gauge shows 270 psi
